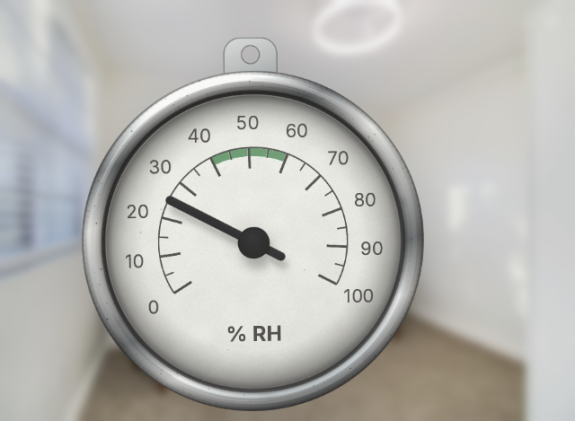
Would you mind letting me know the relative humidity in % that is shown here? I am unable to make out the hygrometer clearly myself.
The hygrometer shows 25 %
